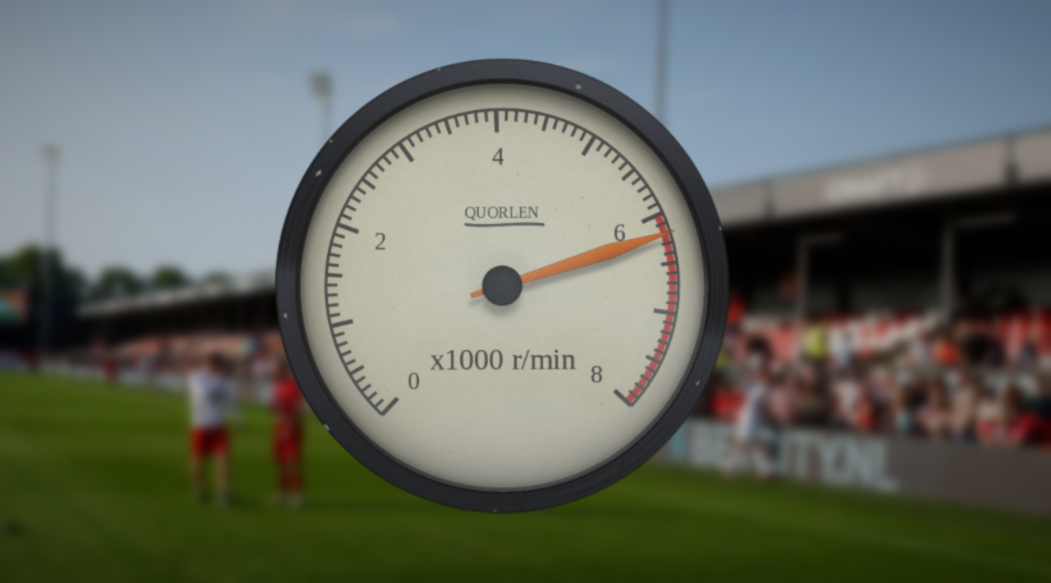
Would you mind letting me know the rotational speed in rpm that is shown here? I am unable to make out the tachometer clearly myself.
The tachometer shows 6200 rpm
